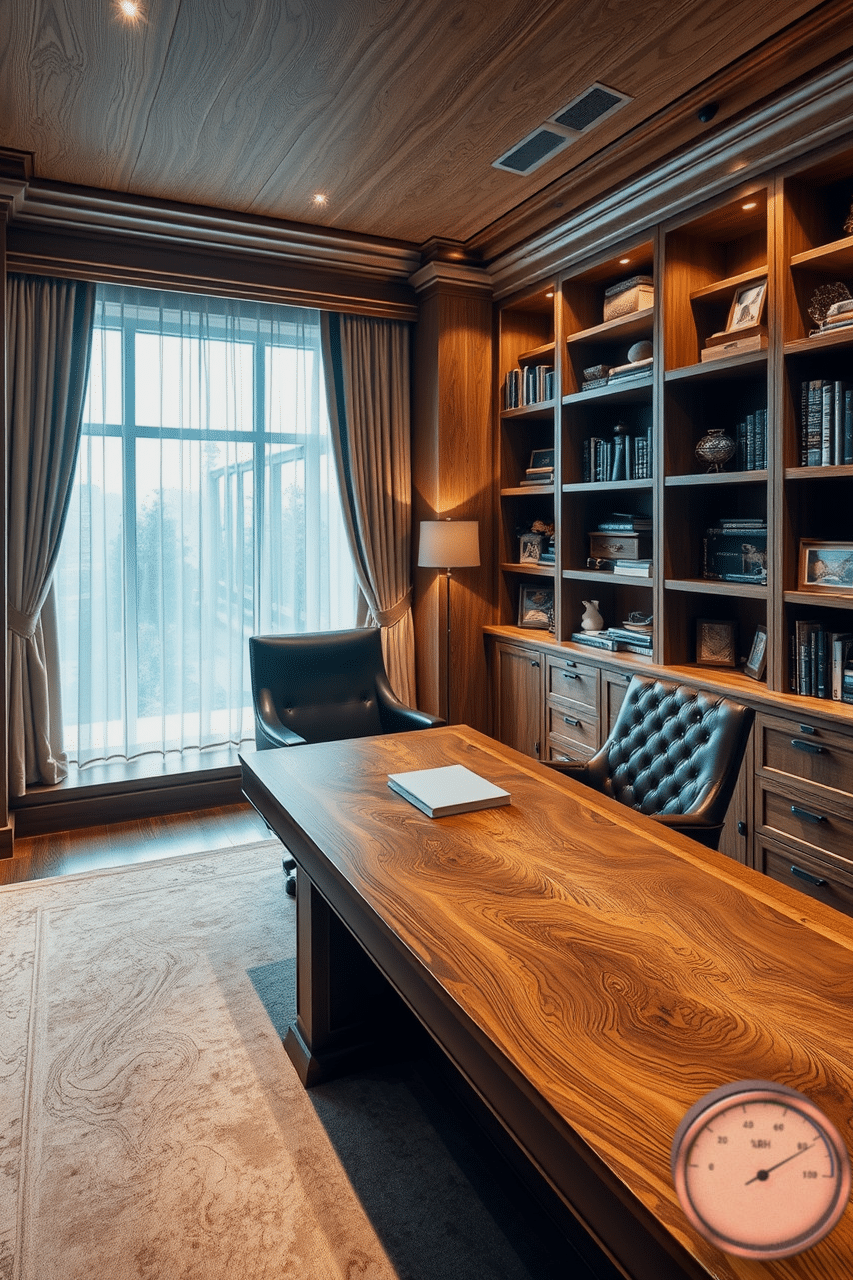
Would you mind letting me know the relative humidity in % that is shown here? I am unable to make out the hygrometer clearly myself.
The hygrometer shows 80 %
